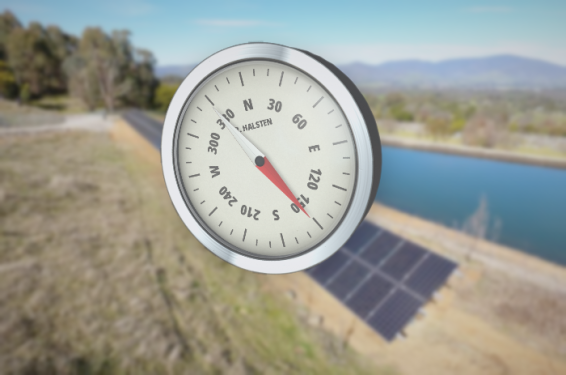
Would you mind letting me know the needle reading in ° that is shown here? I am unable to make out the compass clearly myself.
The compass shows 150 °
